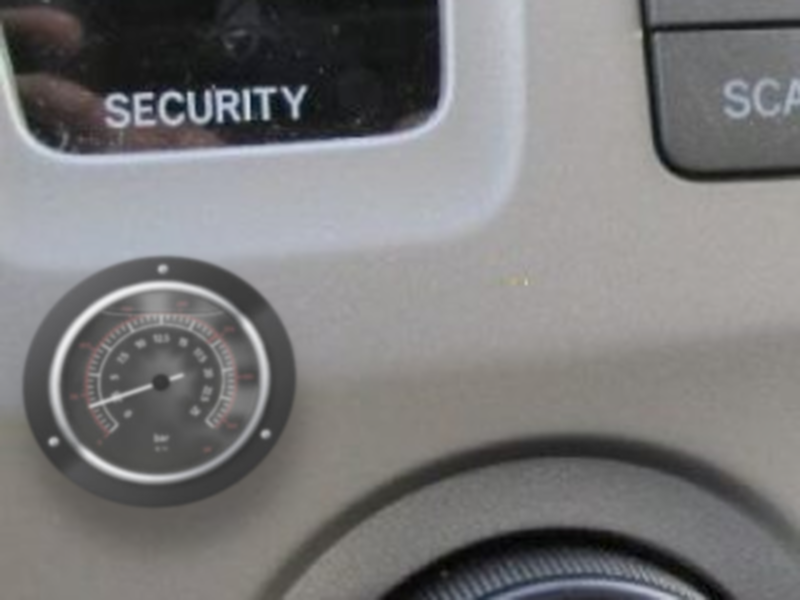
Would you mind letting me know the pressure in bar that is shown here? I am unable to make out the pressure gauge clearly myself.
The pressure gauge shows 2.5 bar
